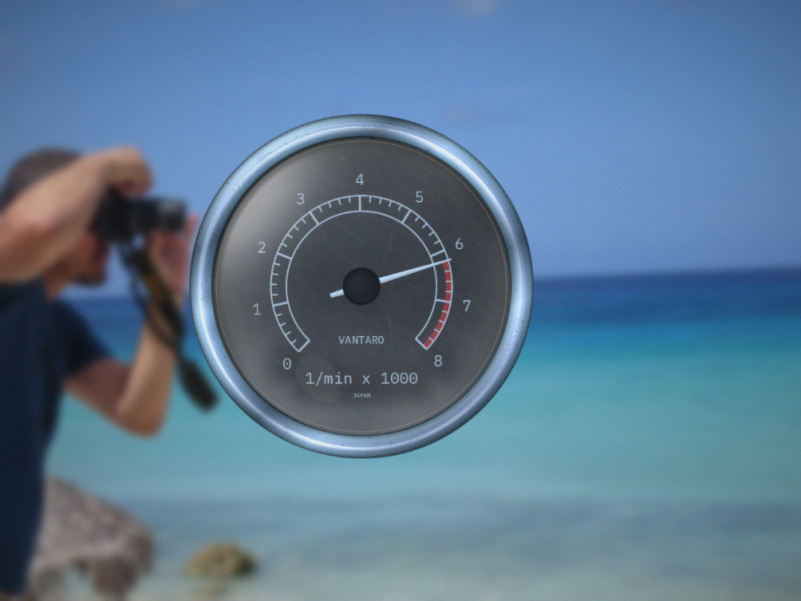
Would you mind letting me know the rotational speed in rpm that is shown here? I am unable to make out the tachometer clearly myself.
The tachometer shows 6200 rpm
